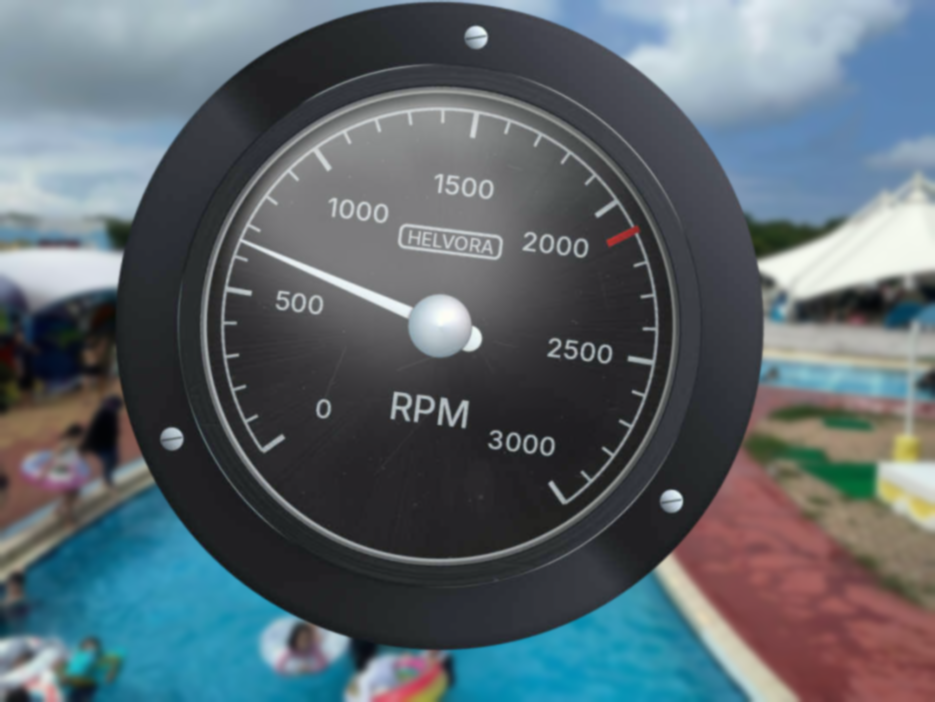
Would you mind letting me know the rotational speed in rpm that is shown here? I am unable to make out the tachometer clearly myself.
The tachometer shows 650 rpm
